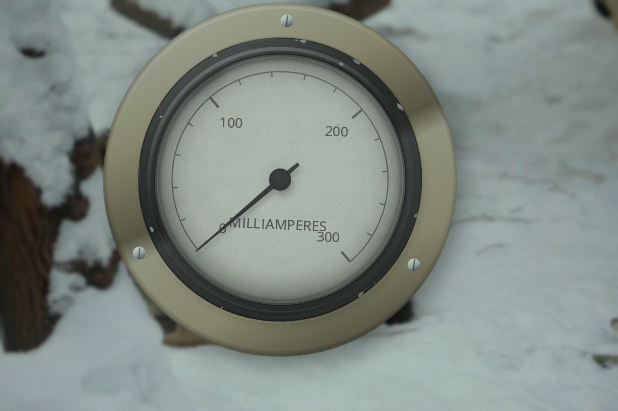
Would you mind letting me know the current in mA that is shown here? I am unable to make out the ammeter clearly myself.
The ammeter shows 0 mA
